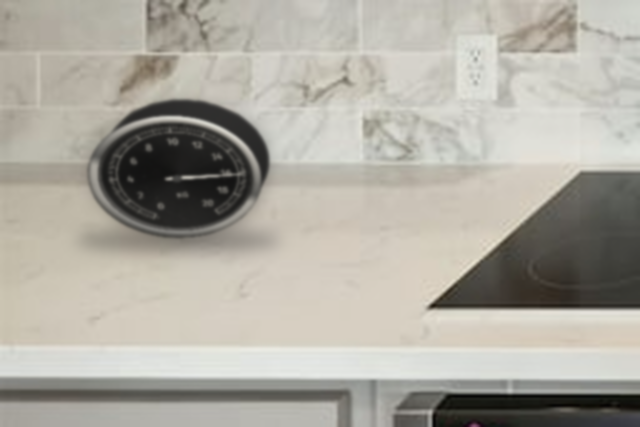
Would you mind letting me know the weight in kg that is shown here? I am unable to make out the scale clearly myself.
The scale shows 16 kg
